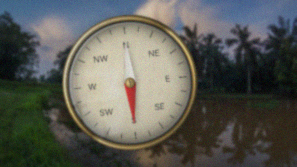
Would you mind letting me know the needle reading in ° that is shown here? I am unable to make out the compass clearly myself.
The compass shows 180 °
